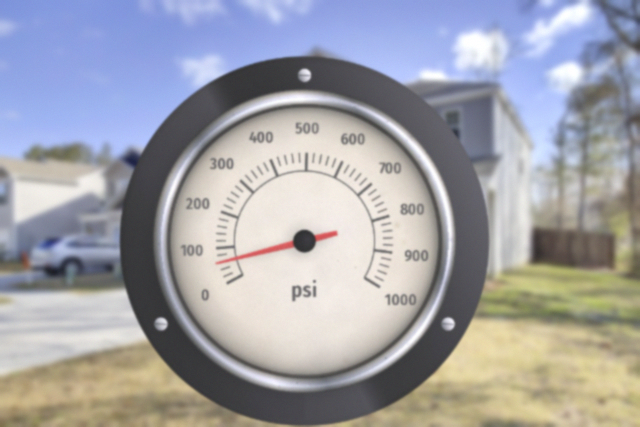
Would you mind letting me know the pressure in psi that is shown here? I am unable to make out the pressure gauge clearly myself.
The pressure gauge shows 60 psi
